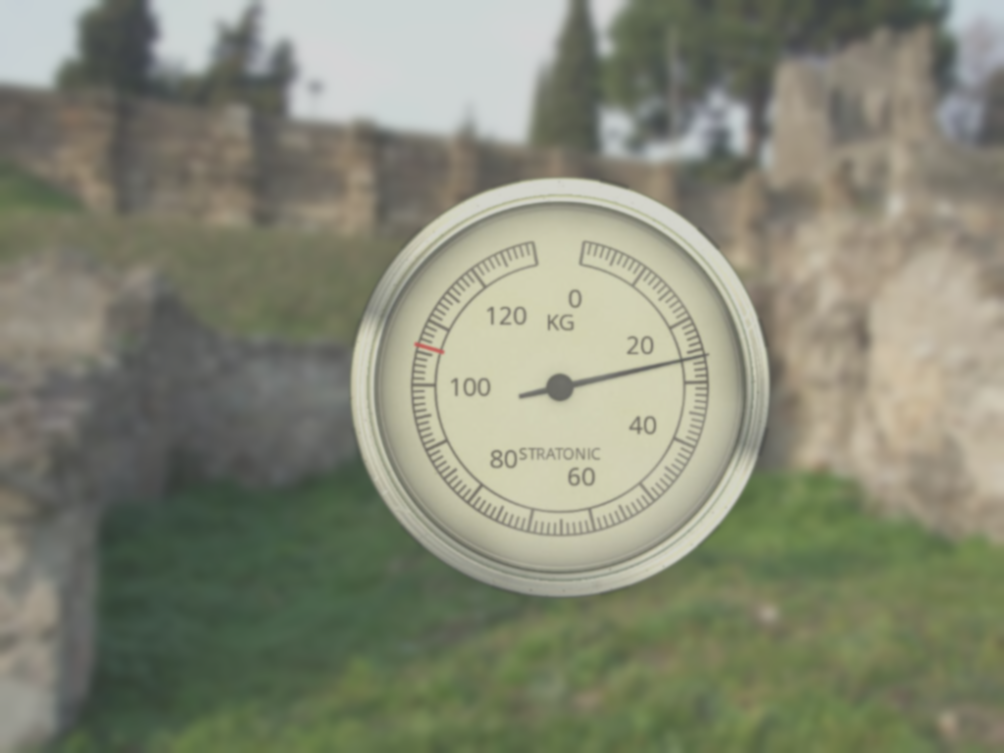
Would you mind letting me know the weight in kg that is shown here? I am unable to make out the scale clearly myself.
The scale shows 26 kg
